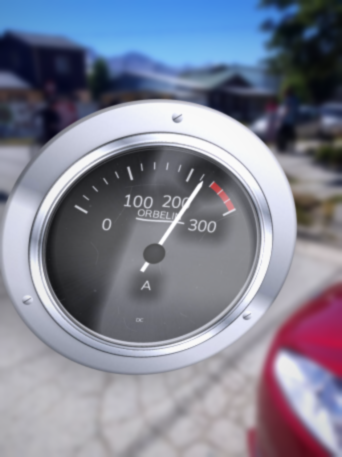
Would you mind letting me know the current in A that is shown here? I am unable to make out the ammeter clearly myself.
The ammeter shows 220 A
